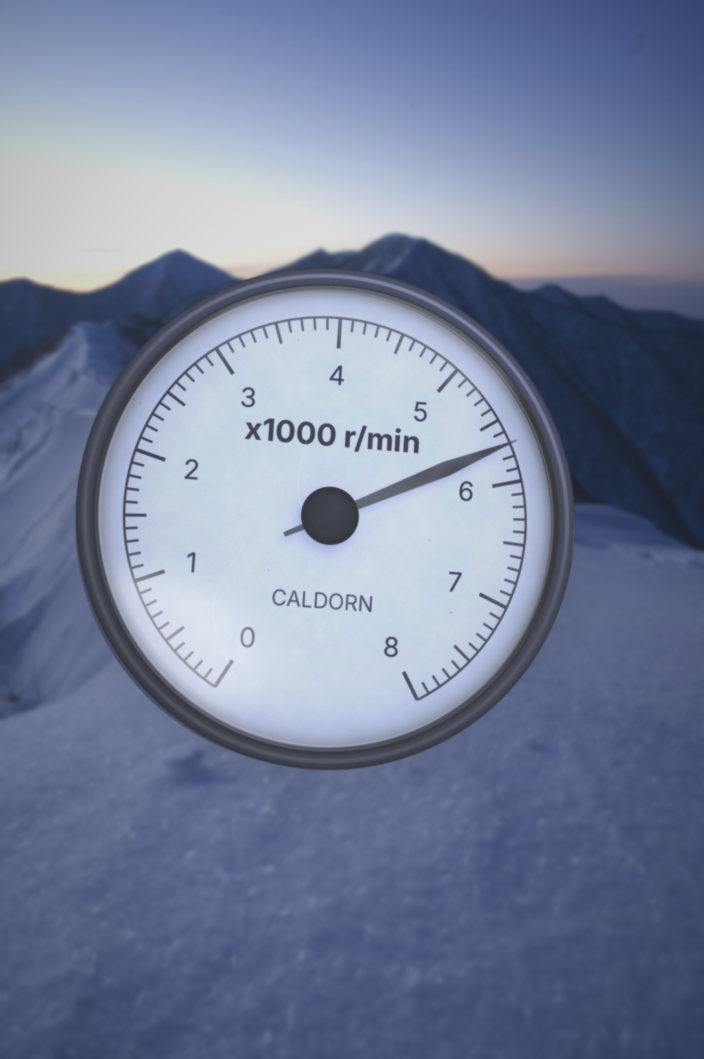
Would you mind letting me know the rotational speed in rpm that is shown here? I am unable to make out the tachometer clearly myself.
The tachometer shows 5700 rpm
